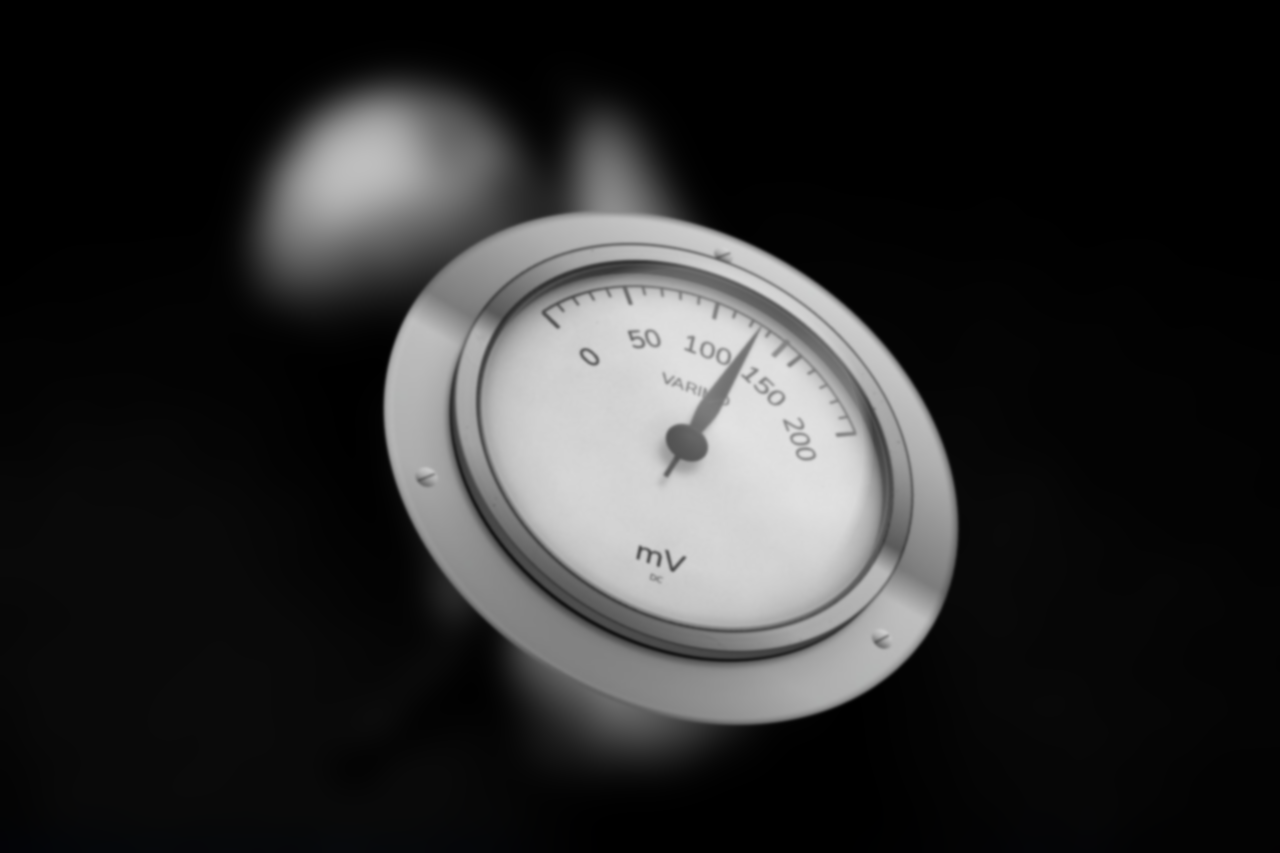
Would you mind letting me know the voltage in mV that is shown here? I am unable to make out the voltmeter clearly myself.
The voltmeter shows 125 mV
